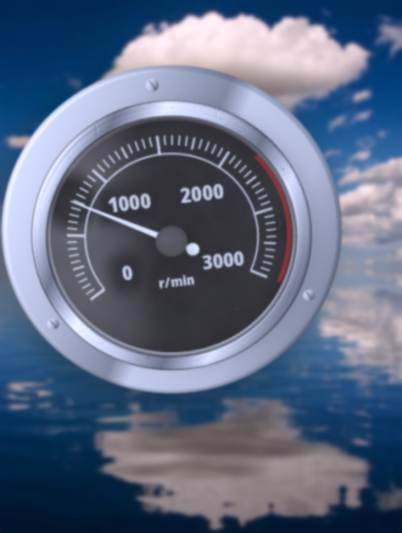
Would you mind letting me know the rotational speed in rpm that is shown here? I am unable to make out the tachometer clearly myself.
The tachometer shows 750 rpm
